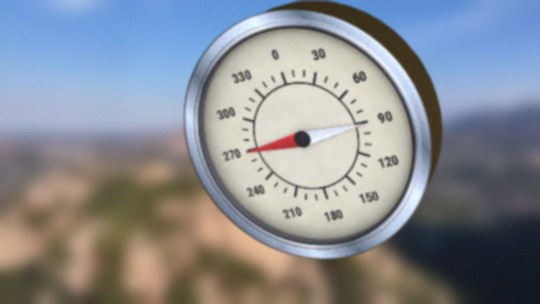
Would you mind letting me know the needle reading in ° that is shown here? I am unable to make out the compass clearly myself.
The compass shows 270 °
